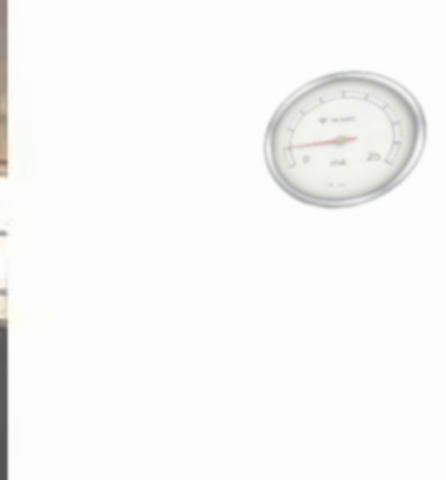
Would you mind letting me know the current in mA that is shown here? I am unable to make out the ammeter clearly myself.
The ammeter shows 2.5 mA
